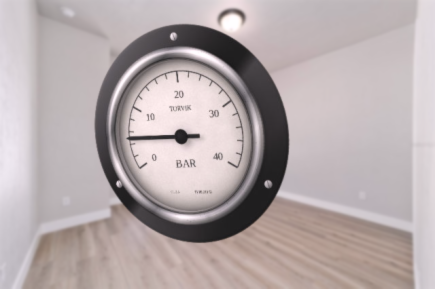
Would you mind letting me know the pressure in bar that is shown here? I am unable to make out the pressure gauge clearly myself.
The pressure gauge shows 5 bar
